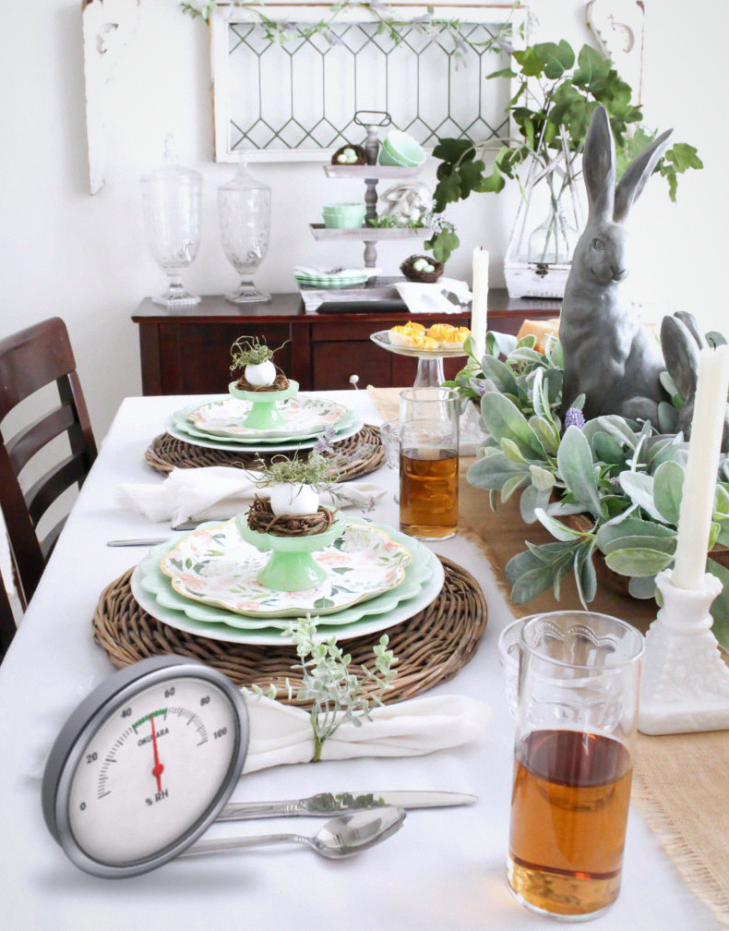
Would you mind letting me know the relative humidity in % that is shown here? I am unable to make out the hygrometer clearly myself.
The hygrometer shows 50 %
